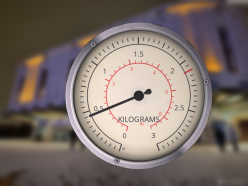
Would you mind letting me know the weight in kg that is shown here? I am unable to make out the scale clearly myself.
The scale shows 0.45 kg
